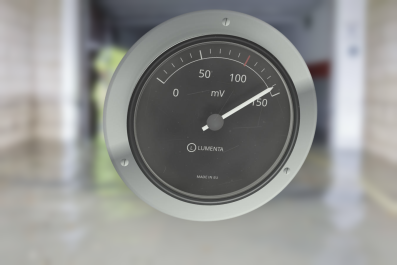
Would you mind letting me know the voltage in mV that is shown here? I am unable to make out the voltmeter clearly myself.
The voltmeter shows 140 mV
